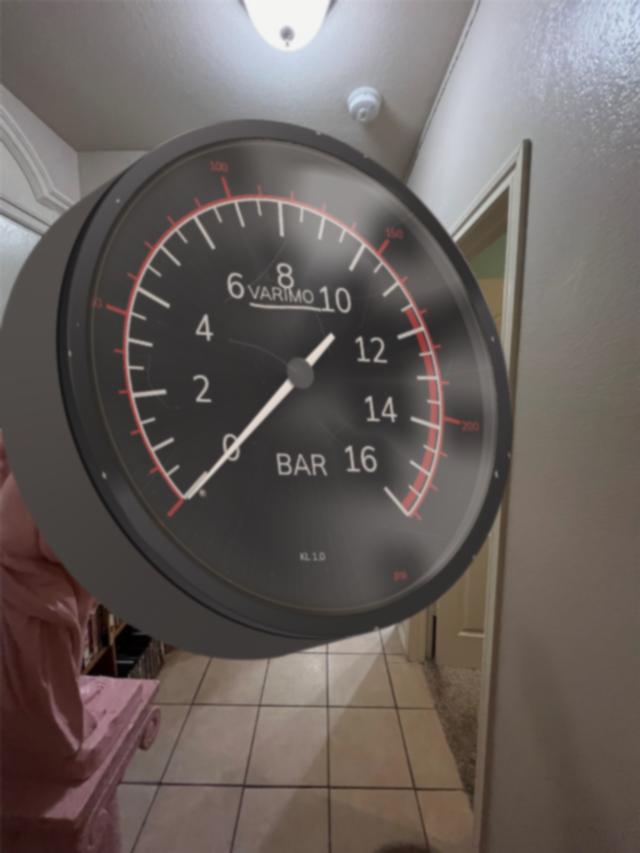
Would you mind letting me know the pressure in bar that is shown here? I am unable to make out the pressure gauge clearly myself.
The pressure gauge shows 0 bar
